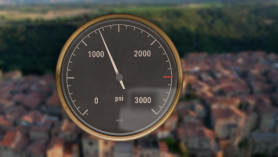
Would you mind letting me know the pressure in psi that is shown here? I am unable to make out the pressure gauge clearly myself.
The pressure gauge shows 1250 psi
